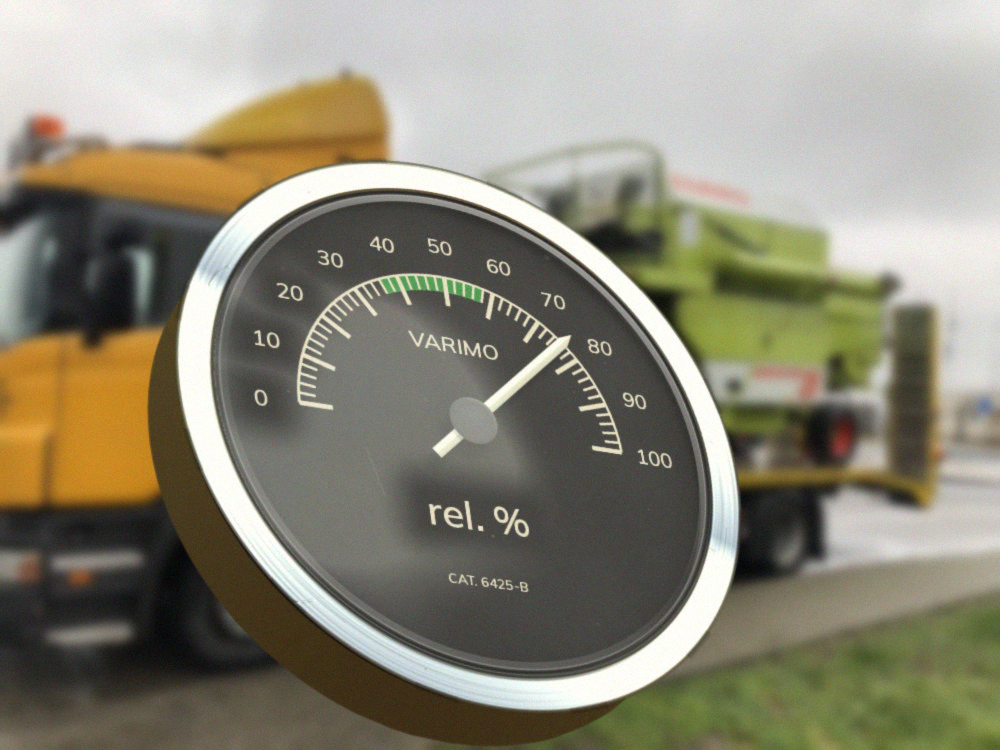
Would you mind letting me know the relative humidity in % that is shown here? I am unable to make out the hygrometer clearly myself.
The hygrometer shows 76 %
